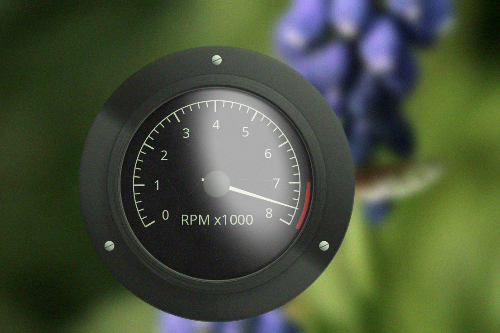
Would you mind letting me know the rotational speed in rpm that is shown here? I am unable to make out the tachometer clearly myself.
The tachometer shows 7600 rpm
